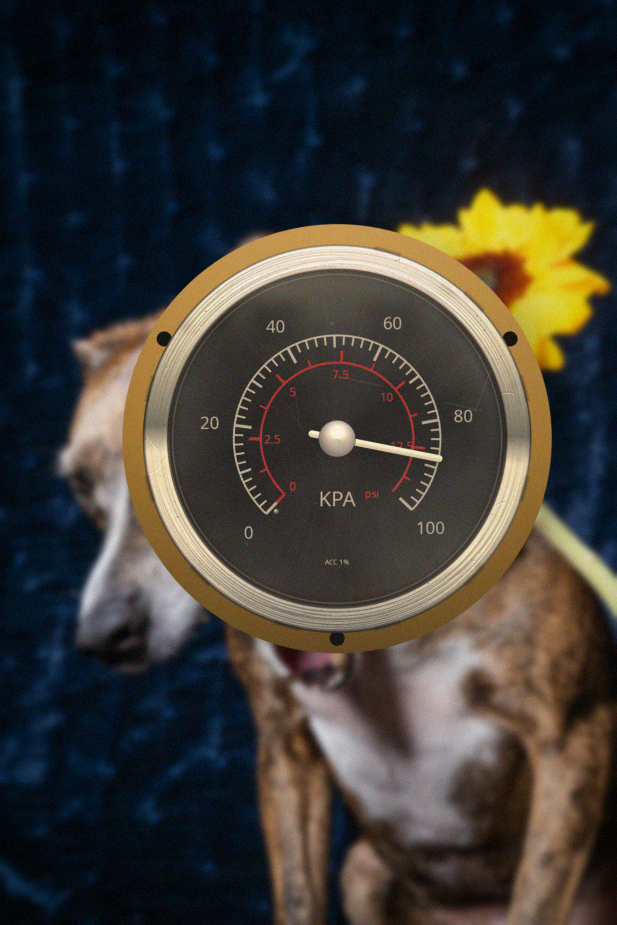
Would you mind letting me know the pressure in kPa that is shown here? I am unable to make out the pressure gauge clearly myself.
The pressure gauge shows 88 kPa
